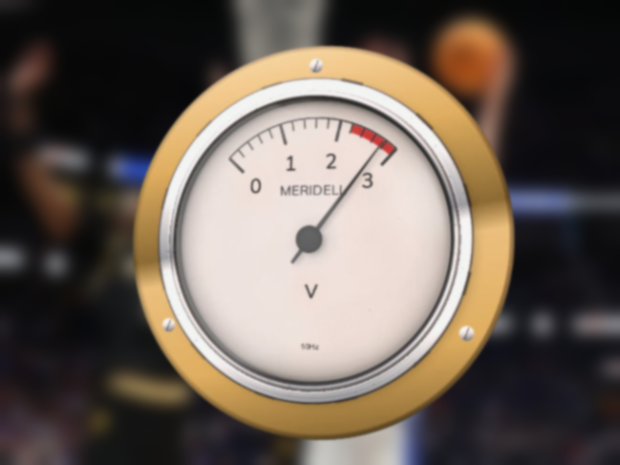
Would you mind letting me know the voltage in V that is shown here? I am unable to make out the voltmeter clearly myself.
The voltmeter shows 2.8 V
